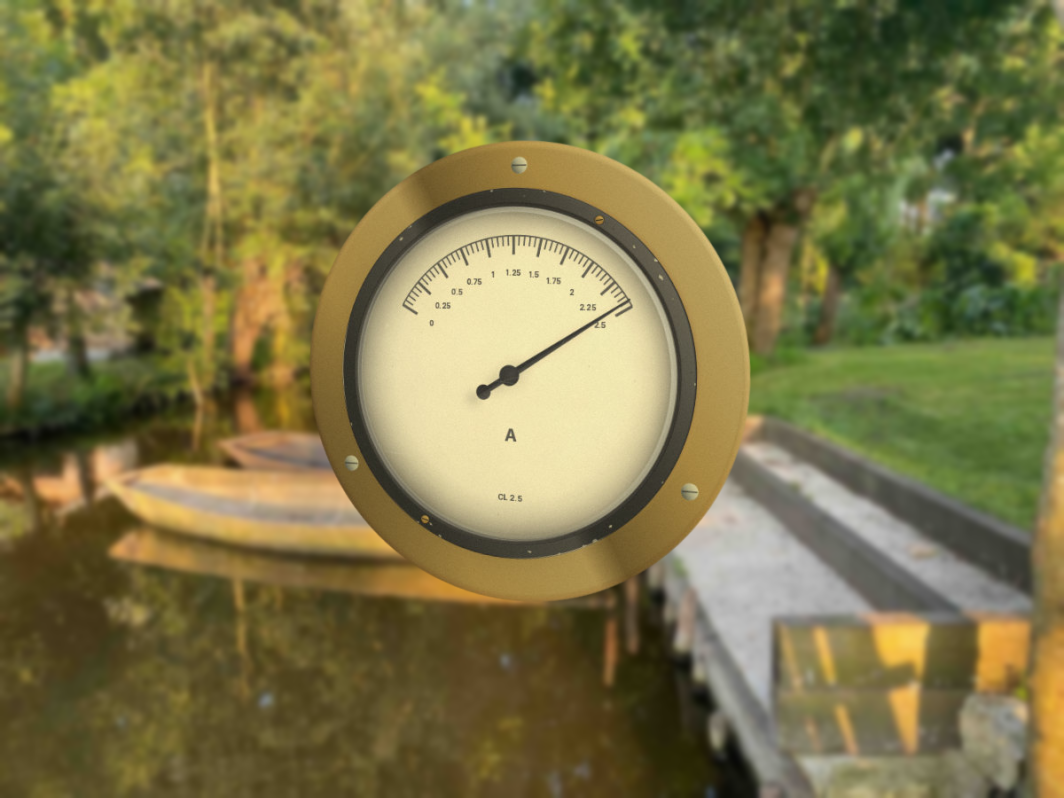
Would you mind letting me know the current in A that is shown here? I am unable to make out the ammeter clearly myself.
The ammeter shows 2.45 A
